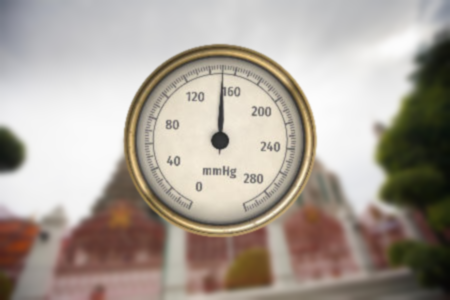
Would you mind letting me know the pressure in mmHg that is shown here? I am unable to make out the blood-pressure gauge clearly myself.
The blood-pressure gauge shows 150 mmHg
